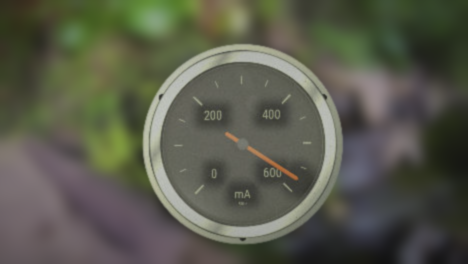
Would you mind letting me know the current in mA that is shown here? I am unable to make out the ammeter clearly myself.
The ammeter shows 575 mA
